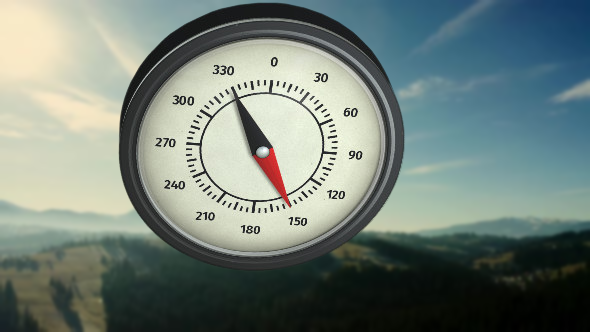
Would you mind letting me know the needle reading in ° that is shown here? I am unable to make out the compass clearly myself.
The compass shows 150 °
